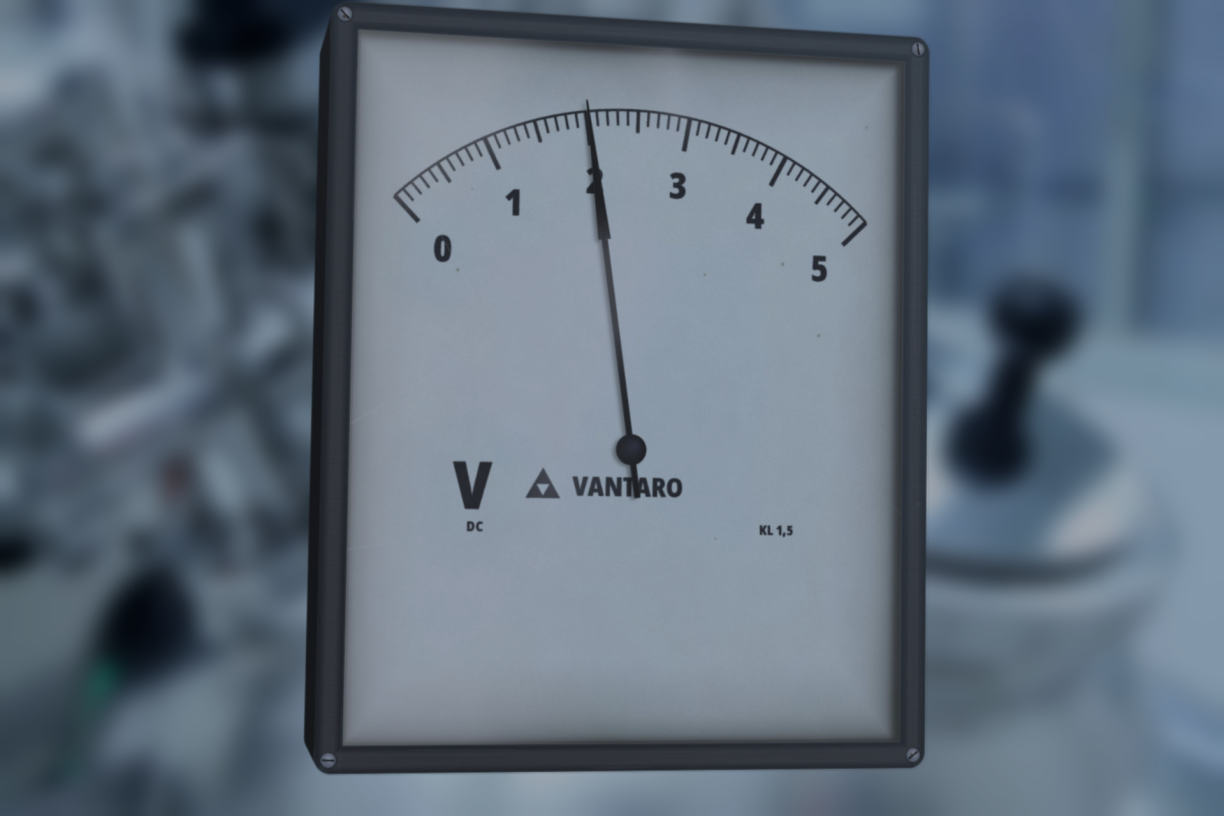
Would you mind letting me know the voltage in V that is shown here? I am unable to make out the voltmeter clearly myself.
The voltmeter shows 2 V
